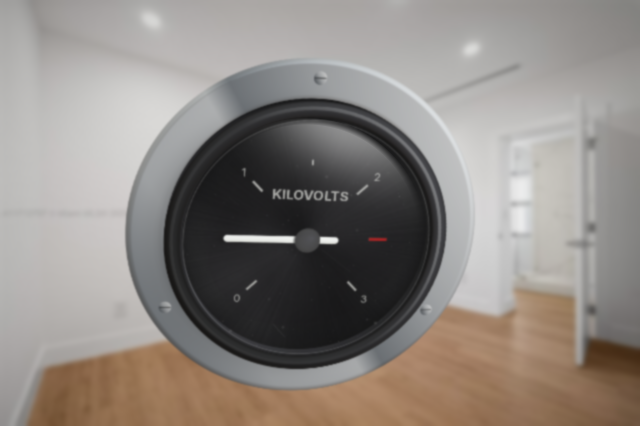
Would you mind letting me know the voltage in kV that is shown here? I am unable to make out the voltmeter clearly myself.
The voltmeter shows 0.5 kV
